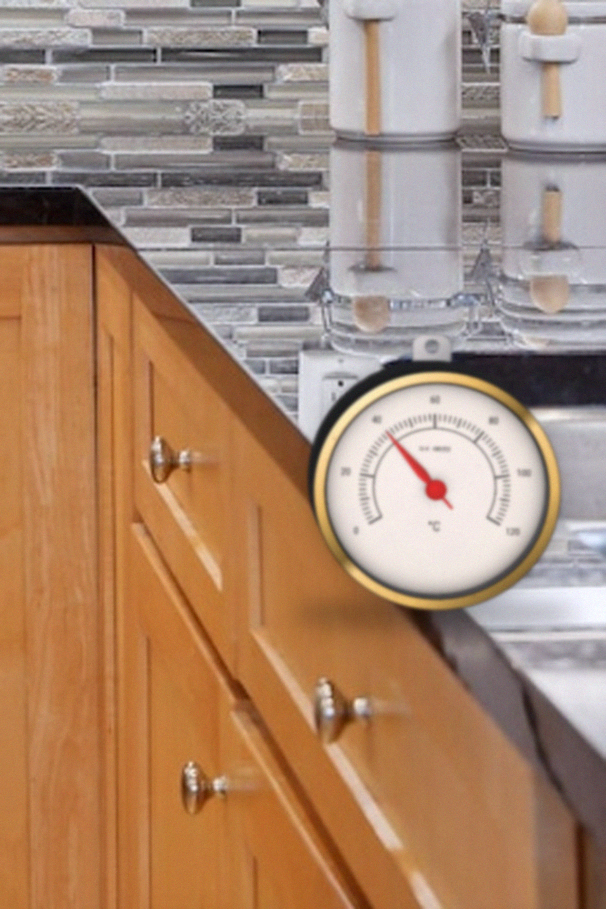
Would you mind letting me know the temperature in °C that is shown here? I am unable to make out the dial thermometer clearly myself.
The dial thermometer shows 40 °C
